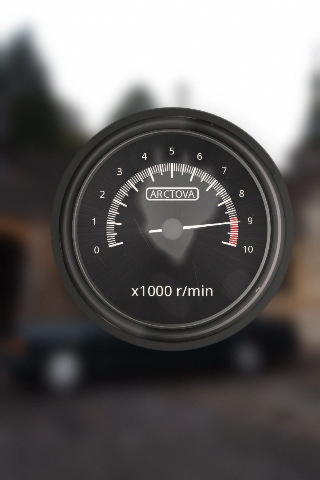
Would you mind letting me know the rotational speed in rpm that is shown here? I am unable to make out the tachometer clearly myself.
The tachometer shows 9000 rpm
